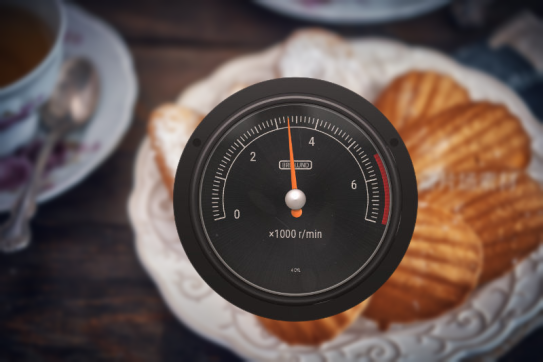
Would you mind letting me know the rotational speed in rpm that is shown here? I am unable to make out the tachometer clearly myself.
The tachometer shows 3300 rpm
